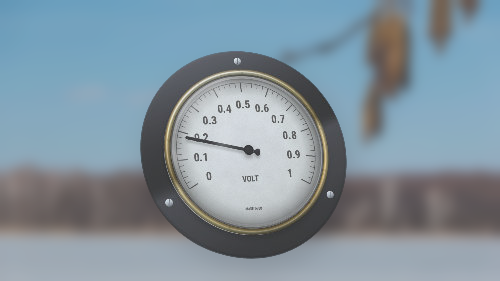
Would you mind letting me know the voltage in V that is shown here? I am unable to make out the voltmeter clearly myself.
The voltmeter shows 0.18 V
